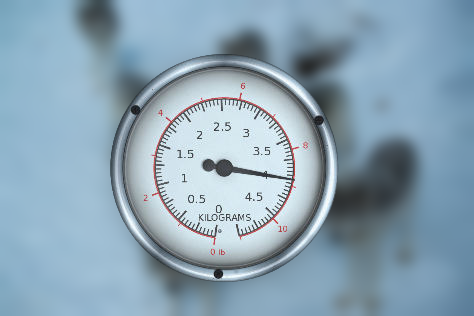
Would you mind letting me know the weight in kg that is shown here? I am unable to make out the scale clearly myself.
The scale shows 4 kg
